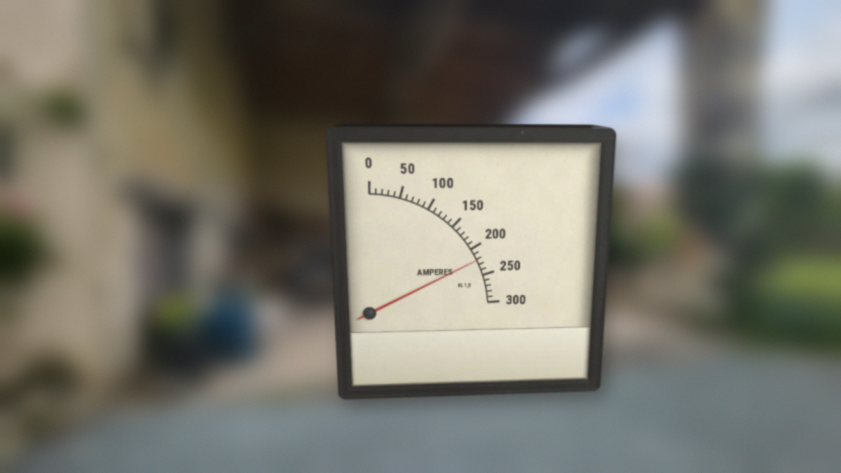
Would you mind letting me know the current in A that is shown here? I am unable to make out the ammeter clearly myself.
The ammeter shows 220 A
